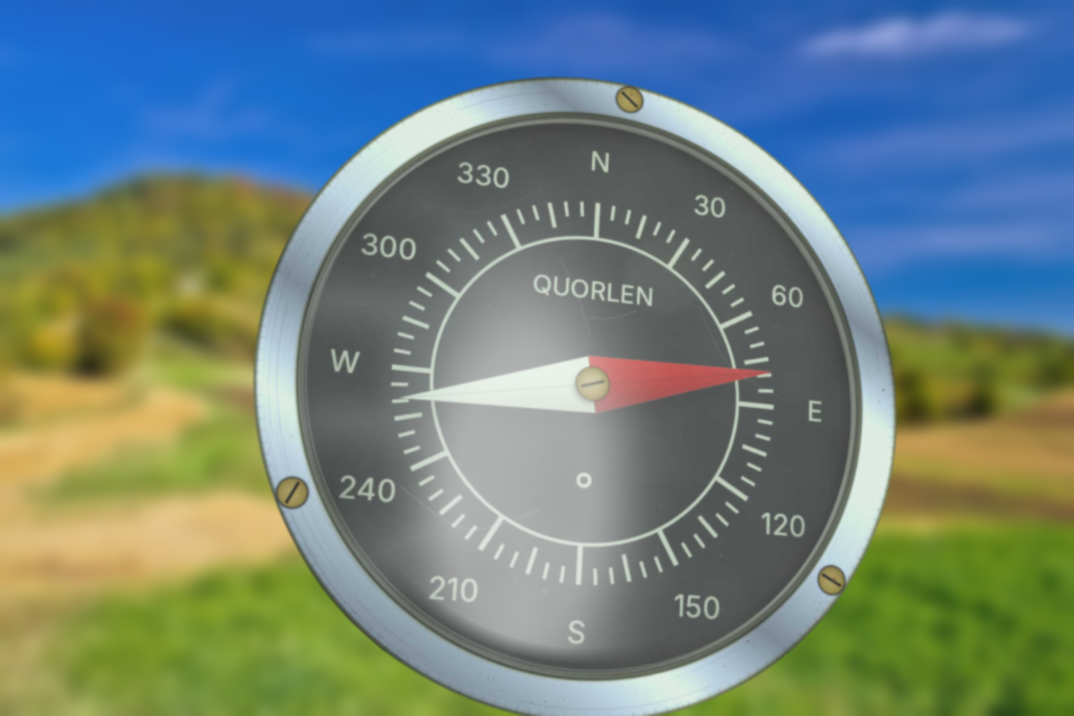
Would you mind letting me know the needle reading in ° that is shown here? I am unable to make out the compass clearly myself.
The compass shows 80 °
